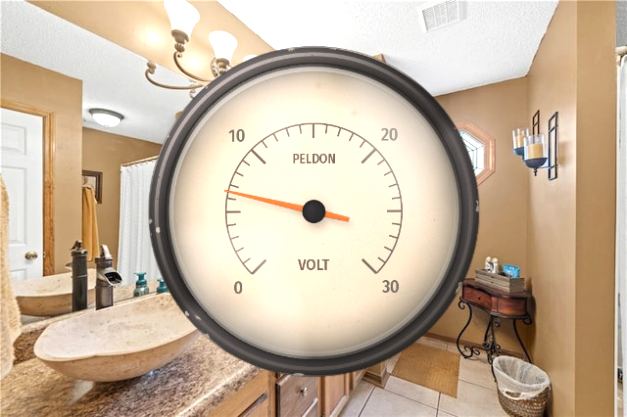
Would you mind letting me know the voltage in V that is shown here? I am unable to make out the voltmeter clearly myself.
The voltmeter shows 6.5 V
